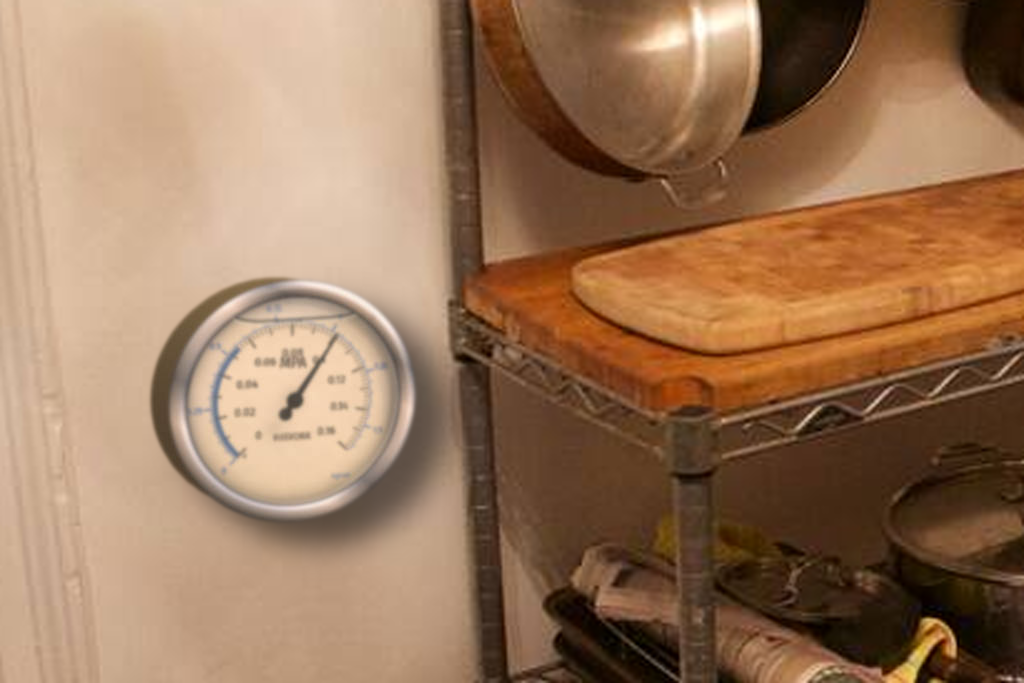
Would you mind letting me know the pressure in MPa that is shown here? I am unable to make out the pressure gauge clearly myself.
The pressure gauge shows 0.1 MPa
